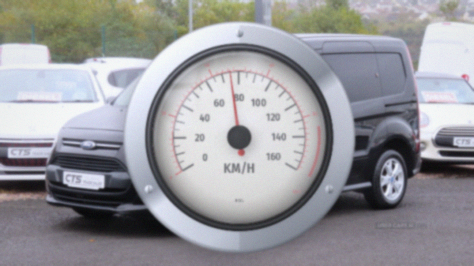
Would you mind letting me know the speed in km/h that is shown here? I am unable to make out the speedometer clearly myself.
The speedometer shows 75 km/h
